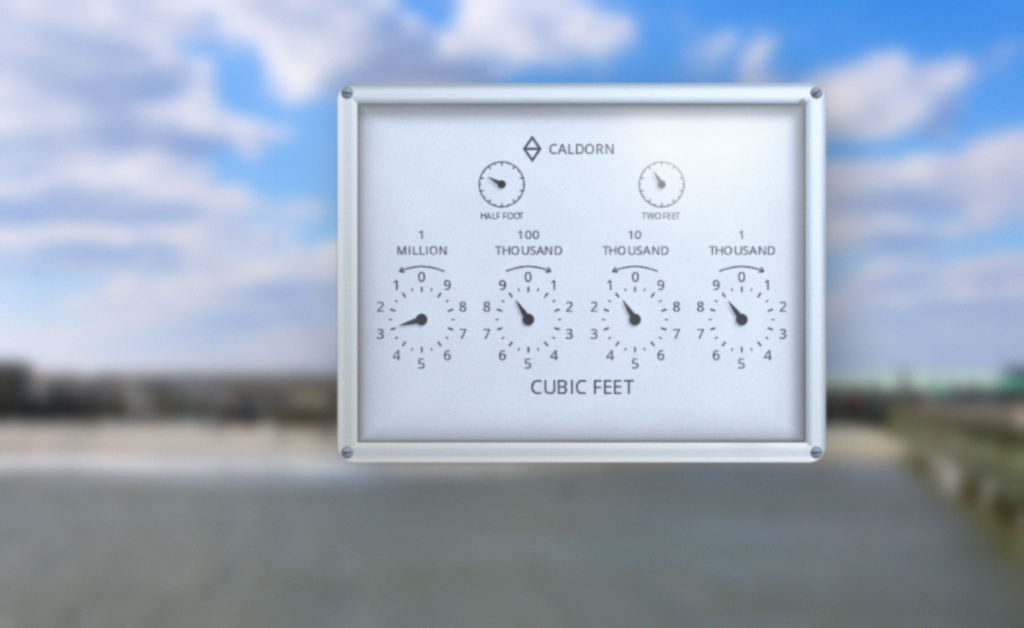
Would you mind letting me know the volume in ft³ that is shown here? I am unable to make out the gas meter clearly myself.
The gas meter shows 290900 ft³
